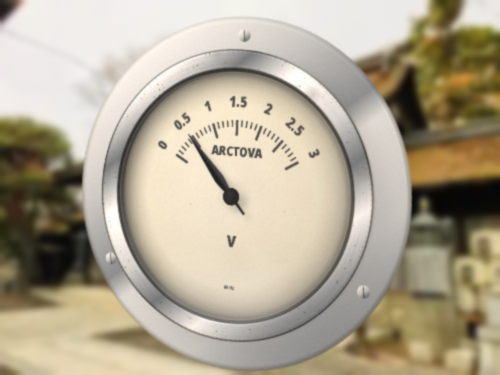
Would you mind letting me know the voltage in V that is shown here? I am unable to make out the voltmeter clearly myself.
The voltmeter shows 0.5 V
